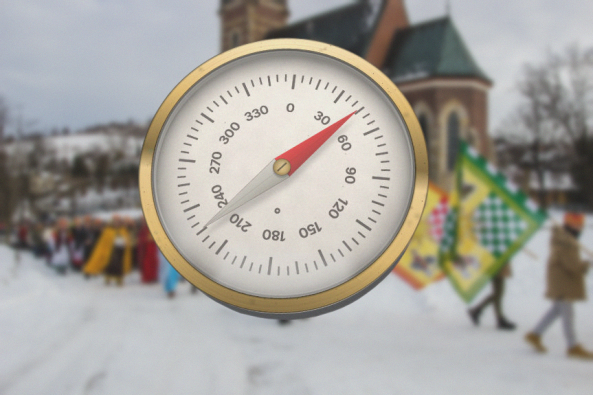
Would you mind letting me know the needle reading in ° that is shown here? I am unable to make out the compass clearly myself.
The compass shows 45 °
